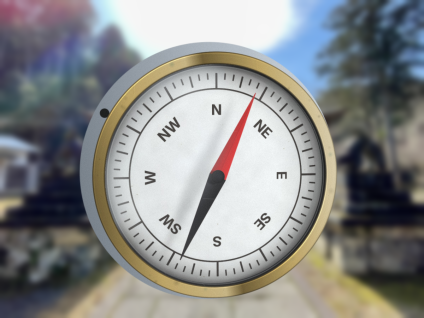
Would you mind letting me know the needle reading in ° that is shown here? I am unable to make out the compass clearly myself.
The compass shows 25 °
